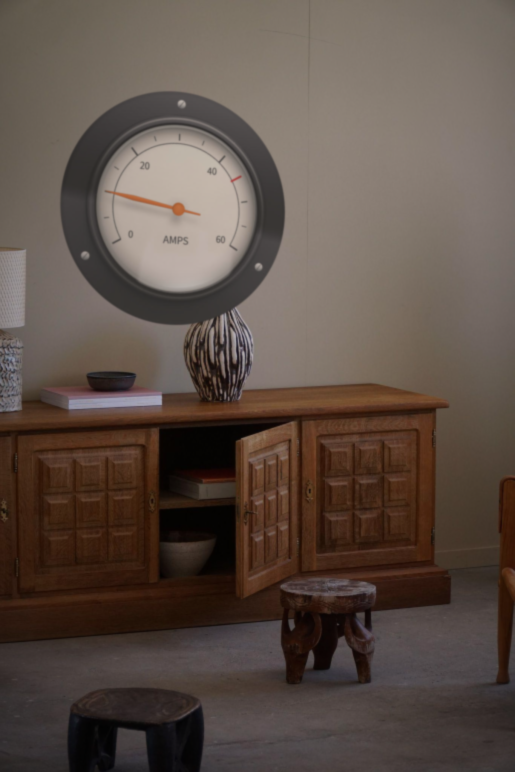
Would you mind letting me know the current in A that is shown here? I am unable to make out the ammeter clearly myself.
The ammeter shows 10 A
